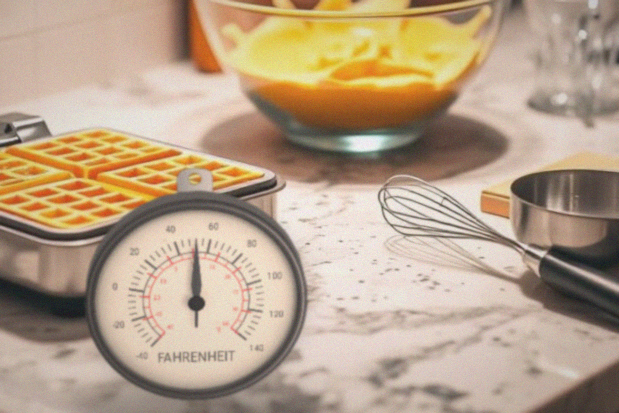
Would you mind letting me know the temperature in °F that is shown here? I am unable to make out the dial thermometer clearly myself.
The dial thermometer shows 52 °F
